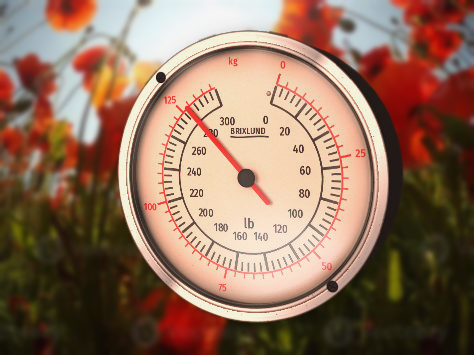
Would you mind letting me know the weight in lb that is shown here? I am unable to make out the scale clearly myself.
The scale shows 280 lb
